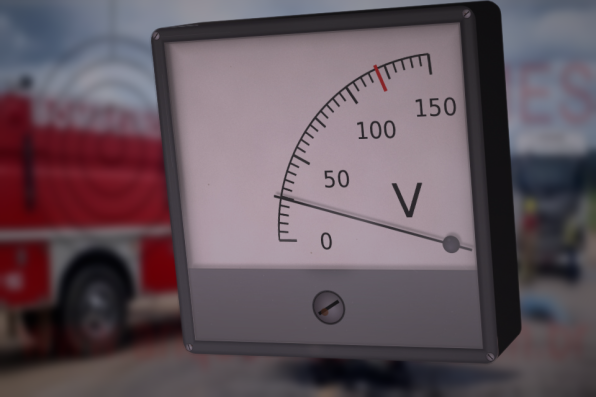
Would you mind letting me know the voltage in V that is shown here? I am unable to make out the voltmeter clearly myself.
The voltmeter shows 25 V
